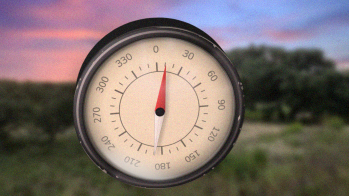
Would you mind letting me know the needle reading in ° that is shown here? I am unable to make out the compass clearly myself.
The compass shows 10 °
